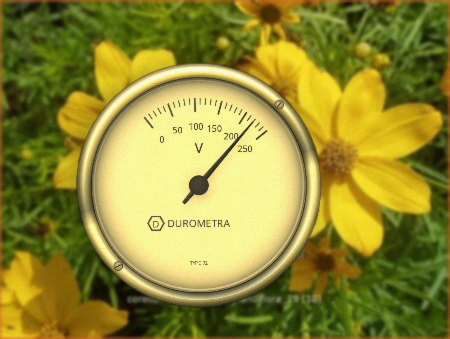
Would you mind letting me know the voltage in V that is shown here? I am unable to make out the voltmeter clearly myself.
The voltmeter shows 220 V
